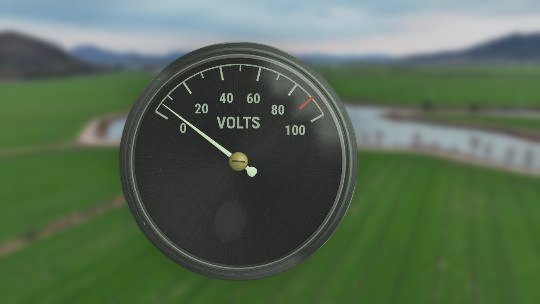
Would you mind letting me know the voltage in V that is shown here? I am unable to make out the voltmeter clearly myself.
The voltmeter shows 5 V
